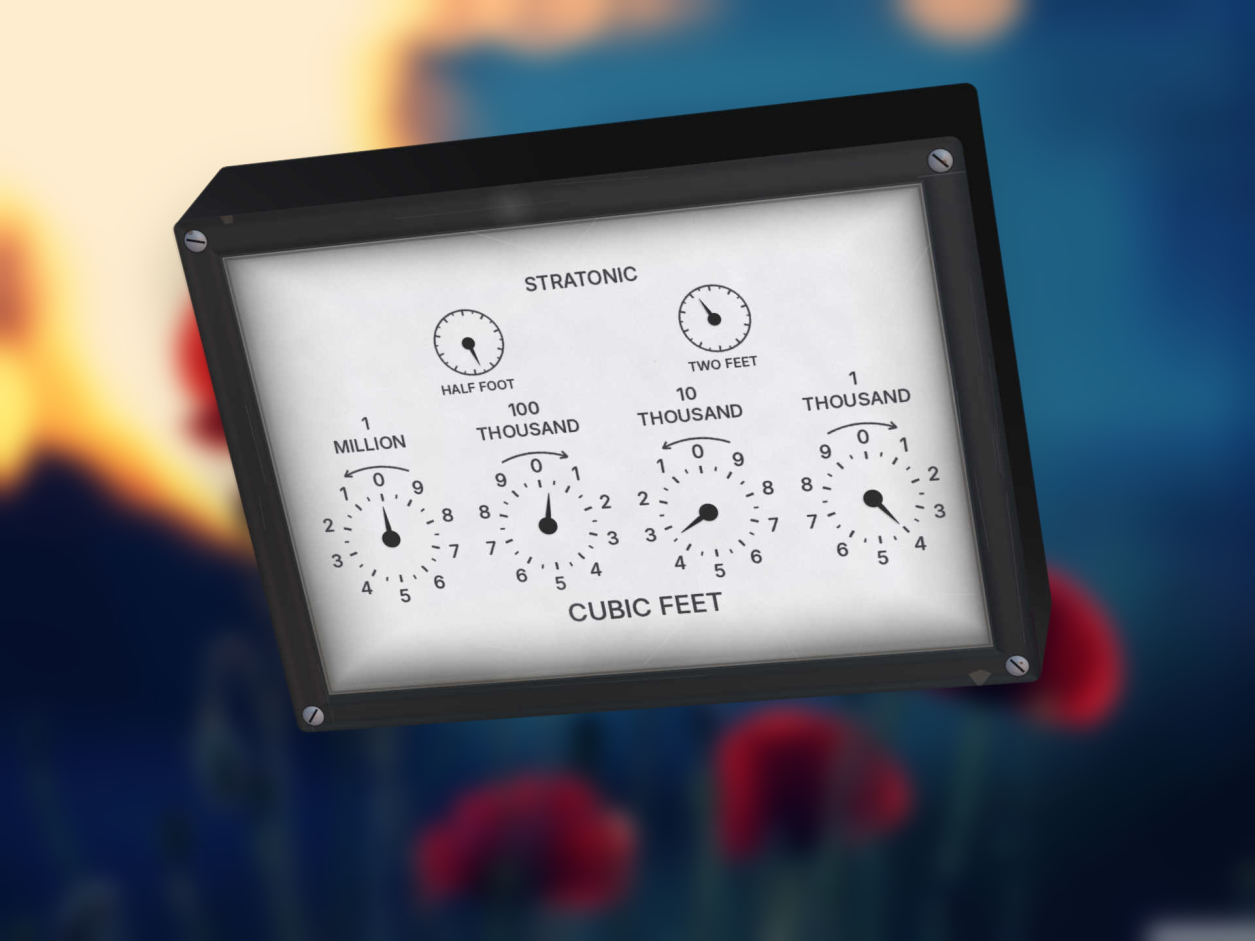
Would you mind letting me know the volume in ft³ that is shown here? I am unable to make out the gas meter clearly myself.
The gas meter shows 3400 ft³
